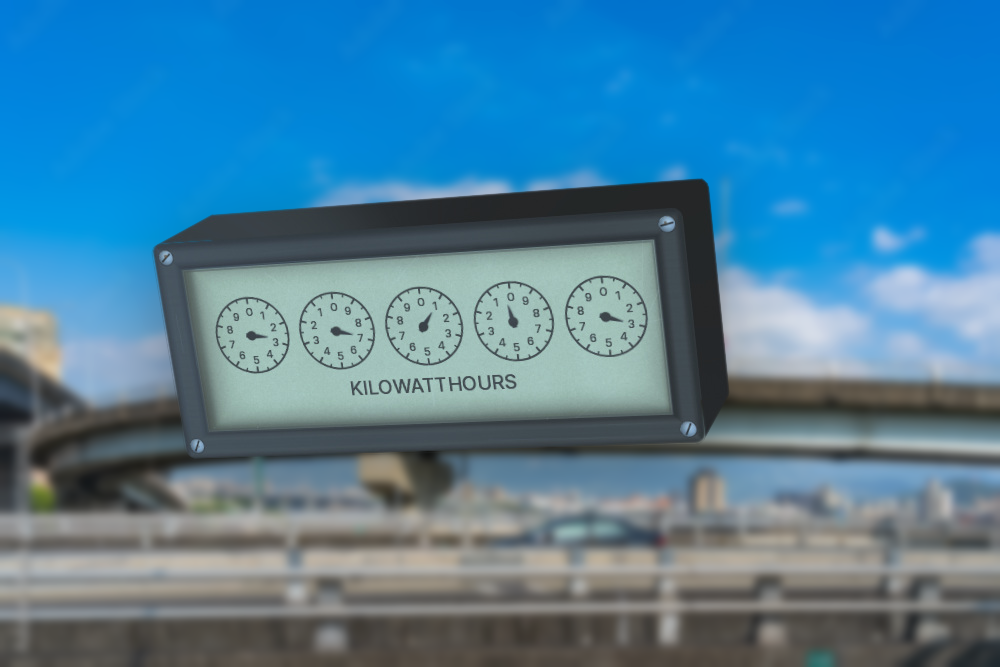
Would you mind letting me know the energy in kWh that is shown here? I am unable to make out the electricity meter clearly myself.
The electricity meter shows 27103 kWh
